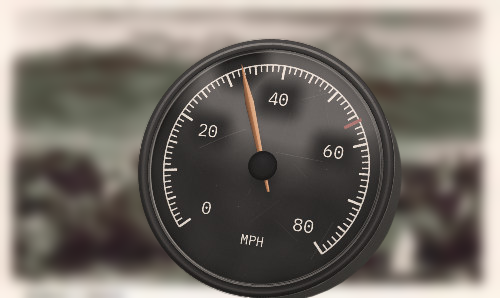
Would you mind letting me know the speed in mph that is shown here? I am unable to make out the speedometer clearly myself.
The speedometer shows 33 mph
